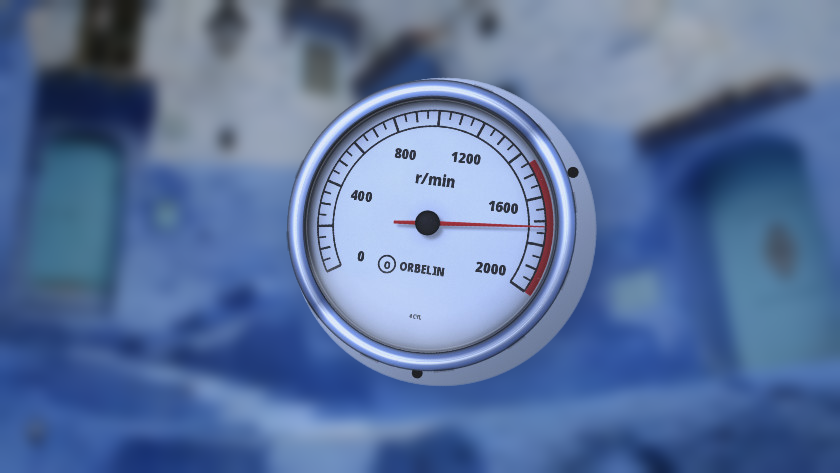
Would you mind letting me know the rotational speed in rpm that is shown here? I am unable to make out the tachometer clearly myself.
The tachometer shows 1725 rpm
